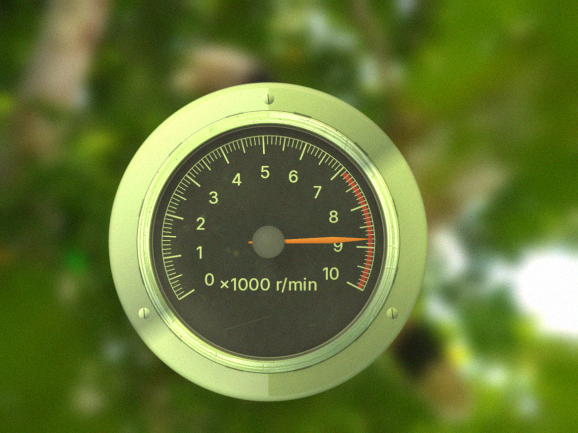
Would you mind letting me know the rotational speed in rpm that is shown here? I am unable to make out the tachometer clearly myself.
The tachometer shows 8800 rpm
